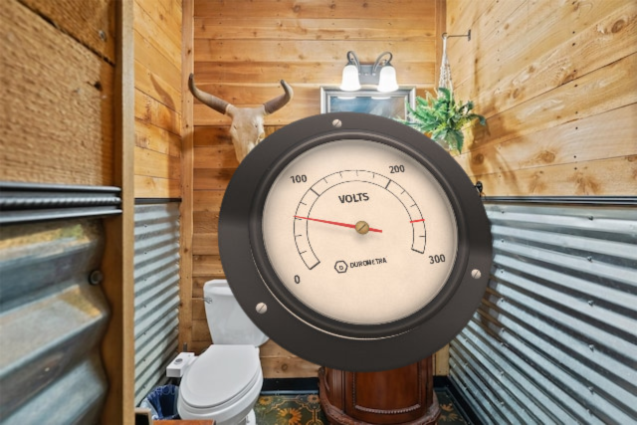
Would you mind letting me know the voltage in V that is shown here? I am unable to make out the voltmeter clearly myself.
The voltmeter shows 60 V
